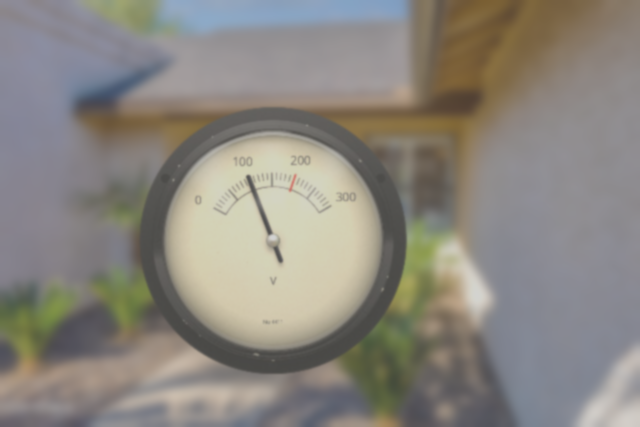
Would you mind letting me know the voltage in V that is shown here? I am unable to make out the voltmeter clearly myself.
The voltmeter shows 100 V
